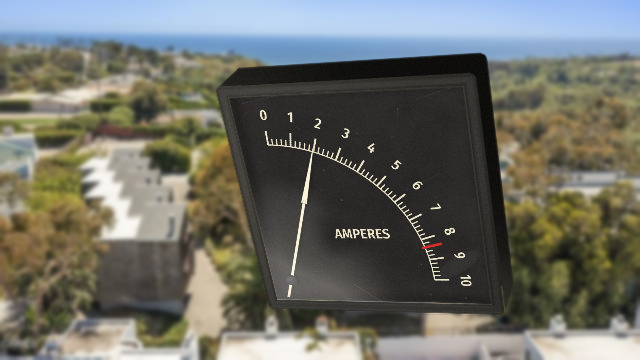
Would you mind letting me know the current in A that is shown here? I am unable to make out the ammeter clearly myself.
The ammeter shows 2 A
